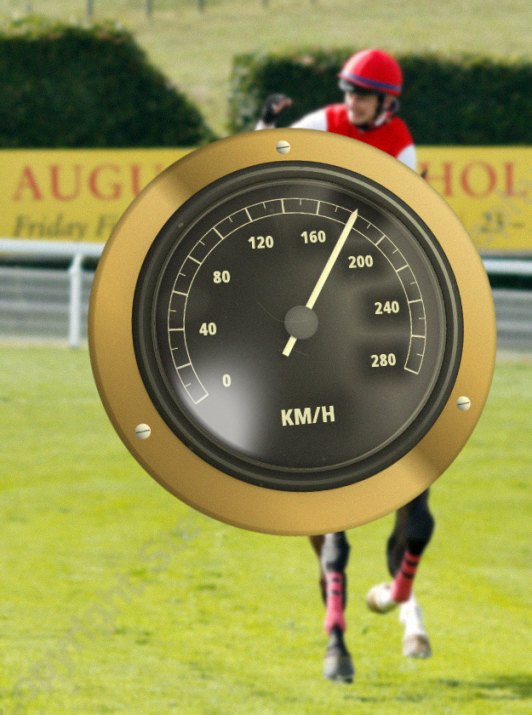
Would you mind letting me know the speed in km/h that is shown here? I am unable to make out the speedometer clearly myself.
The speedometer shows 180 km/h
